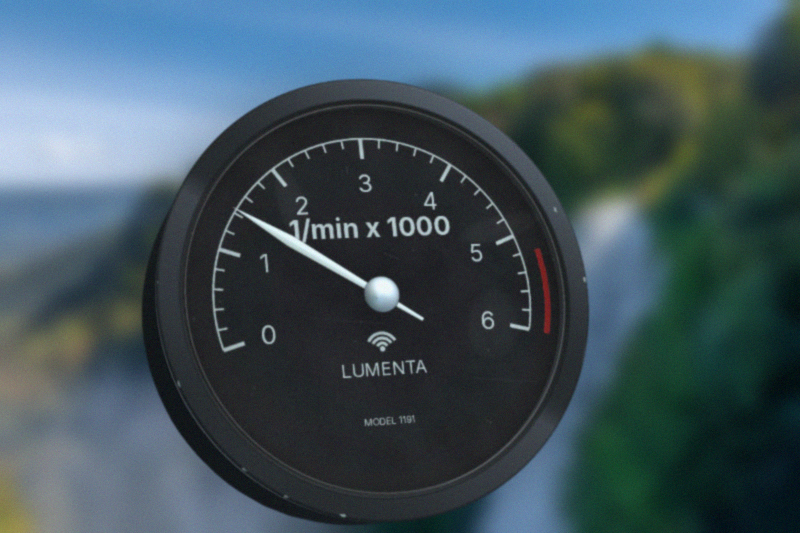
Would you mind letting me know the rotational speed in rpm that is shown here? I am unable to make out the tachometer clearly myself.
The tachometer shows 1400 rpm
